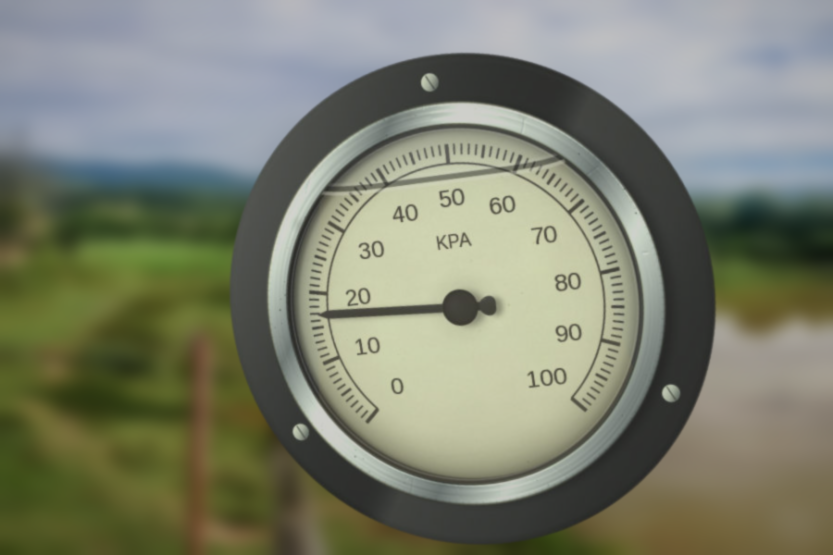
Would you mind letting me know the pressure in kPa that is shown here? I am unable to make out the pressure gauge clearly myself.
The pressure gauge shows 17 kPa
